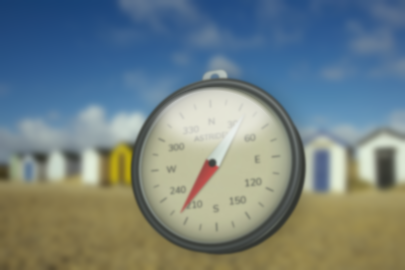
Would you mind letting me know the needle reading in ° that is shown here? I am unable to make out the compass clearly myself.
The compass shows 217.5 °
